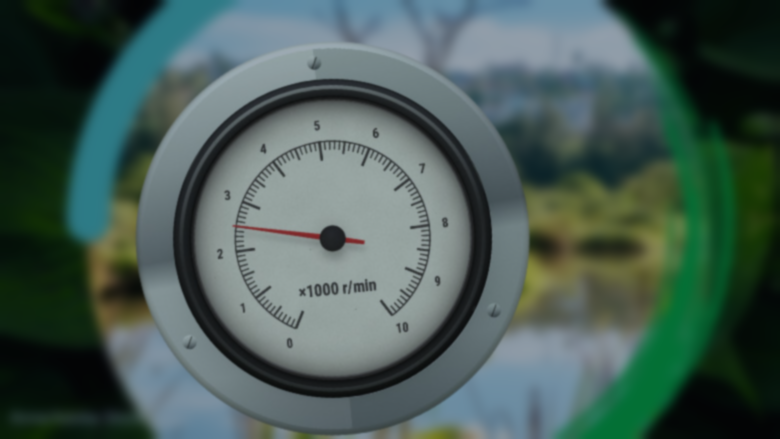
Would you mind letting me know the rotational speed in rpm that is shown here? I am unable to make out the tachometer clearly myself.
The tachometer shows 2500 rpm
